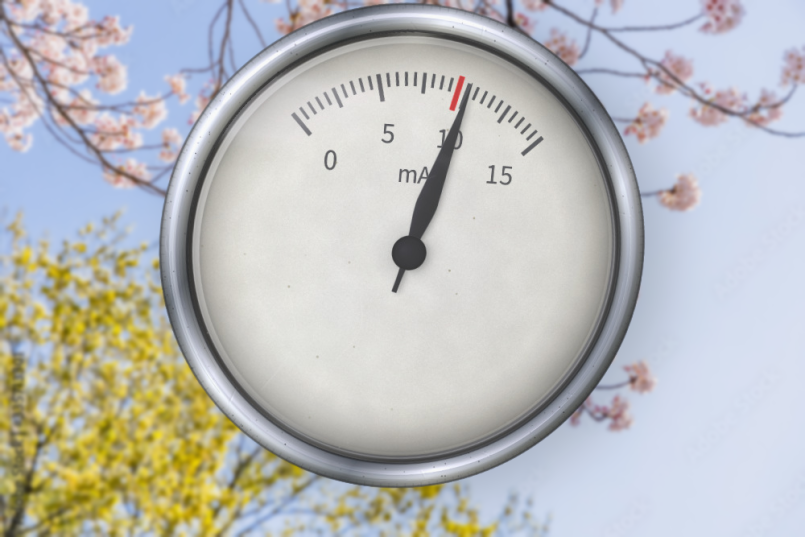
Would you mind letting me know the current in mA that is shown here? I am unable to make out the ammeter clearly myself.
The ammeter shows 10 mA
